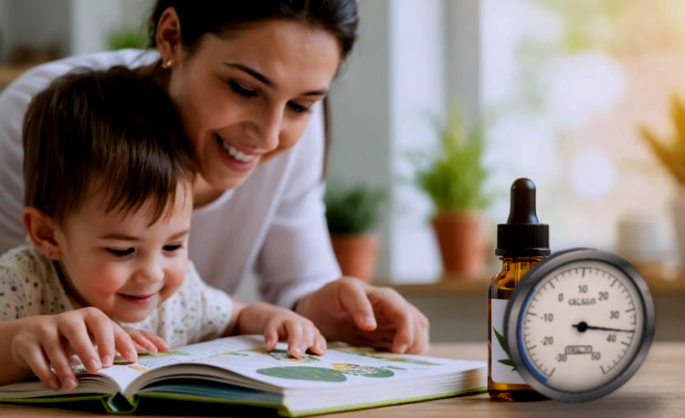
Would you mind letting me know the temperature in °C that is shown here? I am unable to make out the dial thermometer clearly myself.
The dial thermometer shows 36 °C
